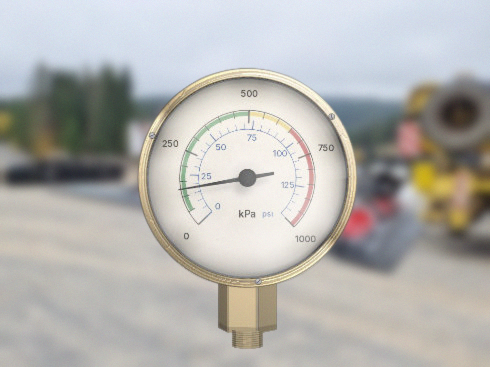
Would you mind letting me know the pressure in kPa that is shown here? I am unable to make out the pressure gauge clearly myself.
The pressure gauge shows 125 kPa
